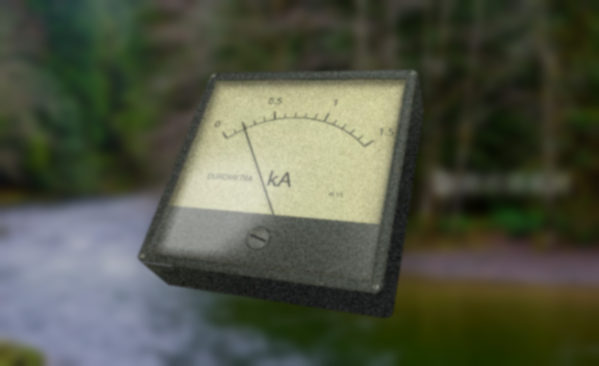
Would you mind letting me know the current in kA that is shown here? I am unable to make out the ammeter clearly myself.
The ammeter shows 0.2 kA
